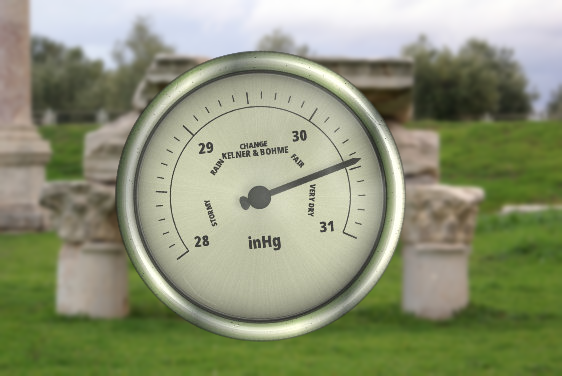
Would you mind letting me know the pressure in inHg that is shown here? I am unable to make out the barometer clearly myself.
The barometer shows 30.45 inHg
